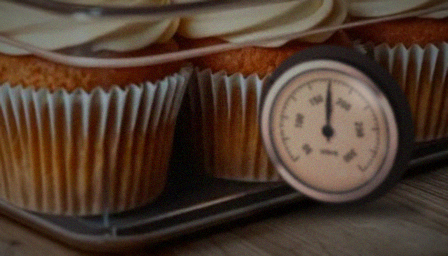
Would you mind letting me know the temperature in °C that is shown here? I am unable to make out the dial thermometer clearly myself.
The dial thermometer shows 175 °C
